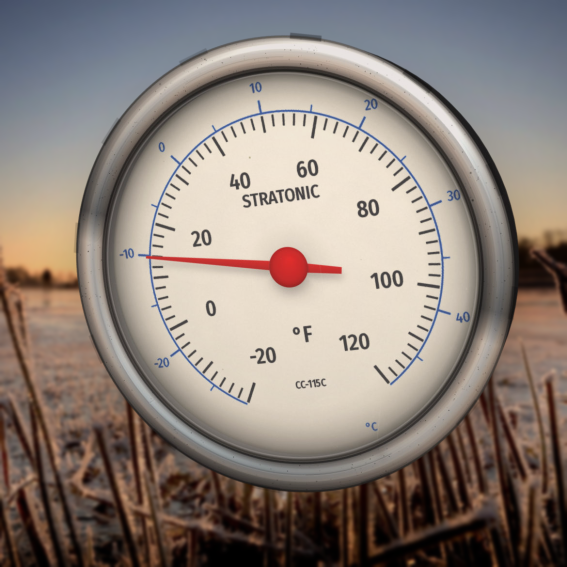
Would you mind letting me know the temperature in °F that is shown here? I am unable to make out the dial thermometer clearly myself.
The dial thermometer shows 14 °F
